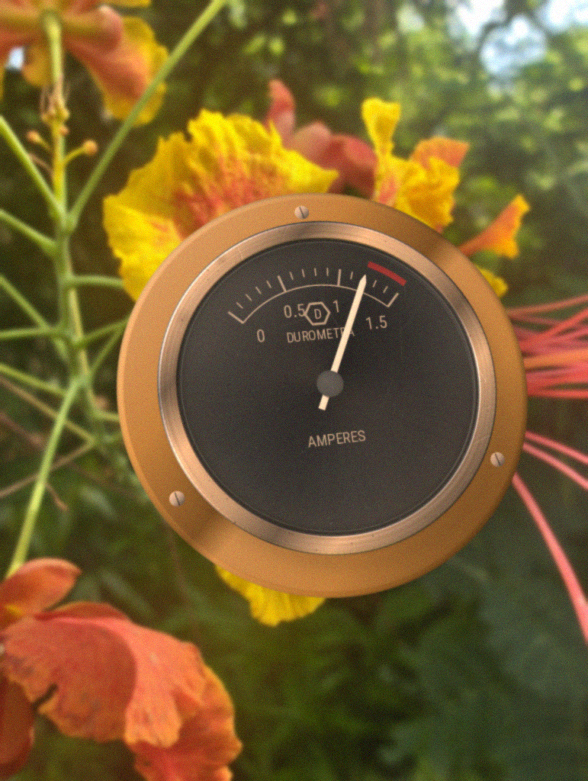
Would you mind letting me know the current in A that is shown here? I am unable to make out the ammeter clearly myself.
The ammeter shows 1.2 A
